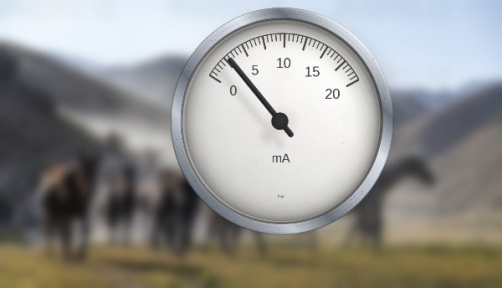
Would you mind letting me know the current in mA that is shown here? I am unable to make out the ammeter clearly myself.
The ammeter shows 3 mA
